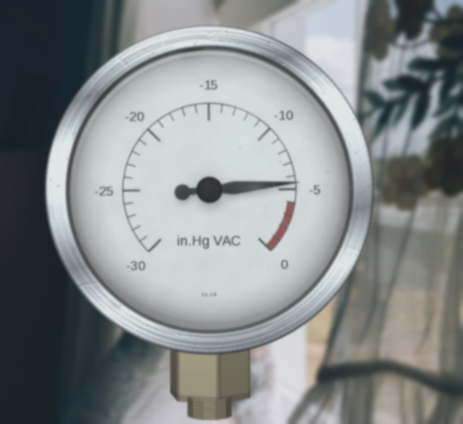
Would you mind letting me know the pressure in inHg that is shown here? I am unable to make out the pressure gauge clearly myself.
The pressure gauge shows -5.5 inHg
